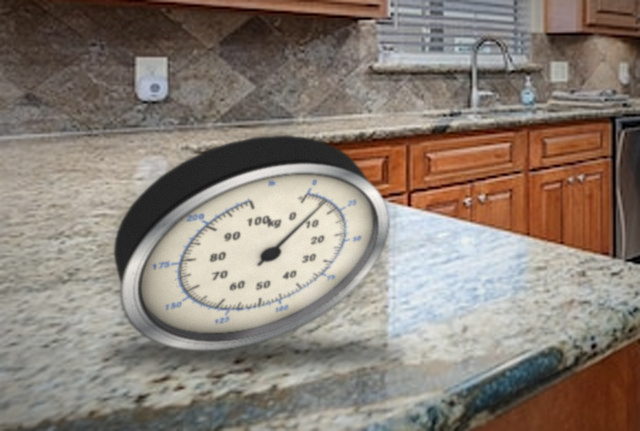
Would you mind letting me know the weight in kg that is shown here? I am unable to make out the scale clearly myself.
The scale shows 5 kg
